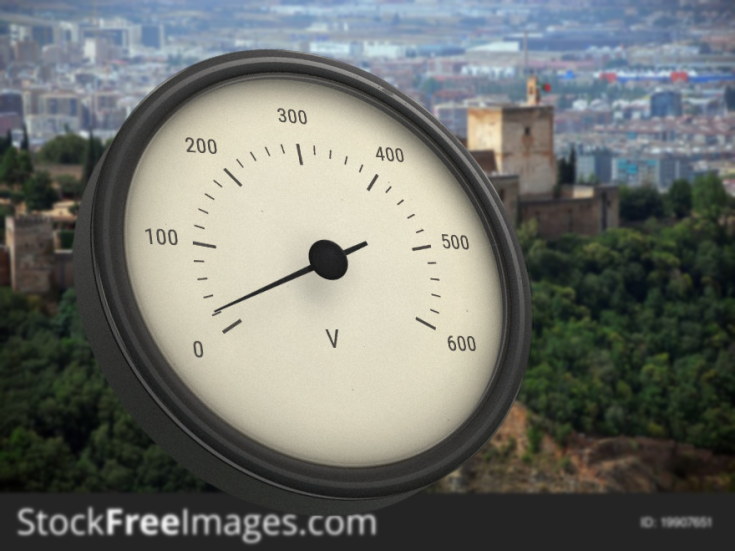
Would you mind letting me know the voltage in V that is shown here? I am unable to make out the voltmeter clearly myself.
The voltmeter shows 20 V
